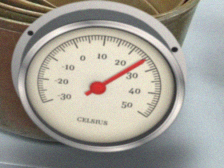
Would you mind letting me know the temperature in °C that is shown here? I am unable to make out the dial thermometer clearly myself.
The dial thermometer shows 25 °C
